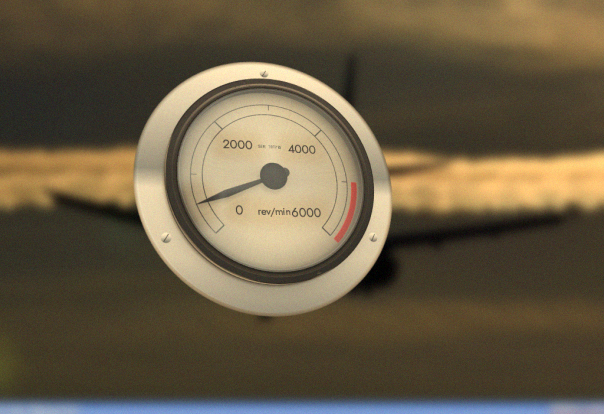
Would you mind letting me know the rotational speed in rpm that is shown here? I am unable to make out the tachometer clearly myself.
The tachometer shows 500 rpm
